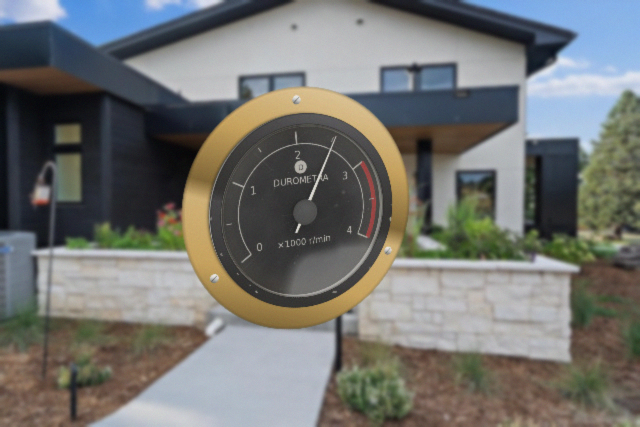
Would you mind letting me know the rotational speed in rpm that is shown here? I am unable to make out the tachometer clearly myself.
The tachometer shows 2500 rpm
